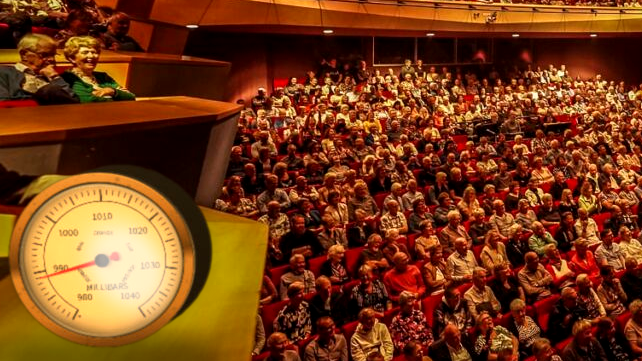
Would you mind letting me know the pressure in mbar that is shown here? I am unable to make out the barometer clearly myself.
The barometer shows 989 mbar
